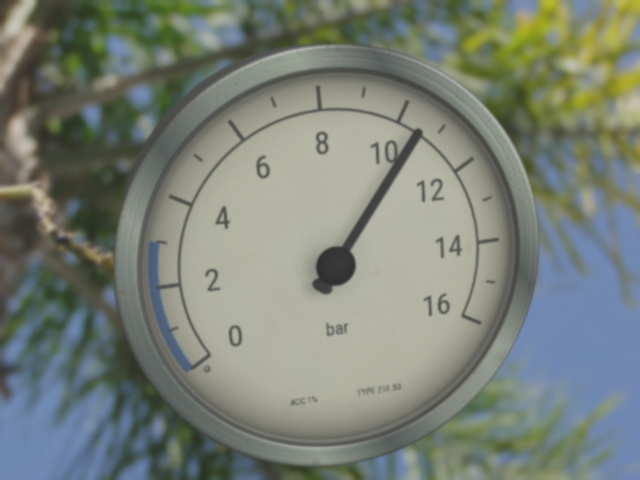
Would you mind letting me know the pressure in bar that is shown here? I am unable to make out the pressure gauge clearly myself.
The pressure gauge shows 10.5 bar
